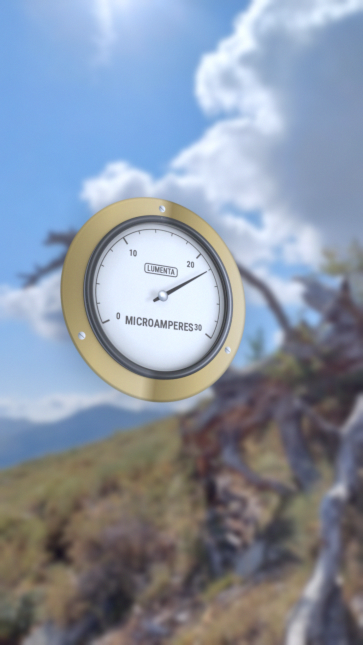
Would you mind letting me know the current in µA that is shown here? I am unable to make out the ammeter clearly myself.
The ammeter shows 22 µA
